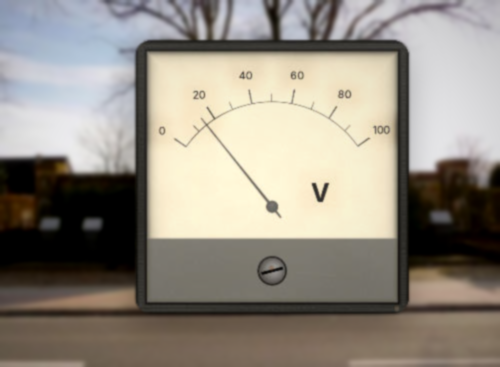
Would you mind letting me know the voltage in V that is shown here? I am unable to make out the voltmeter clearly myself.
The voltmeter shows 15 V
